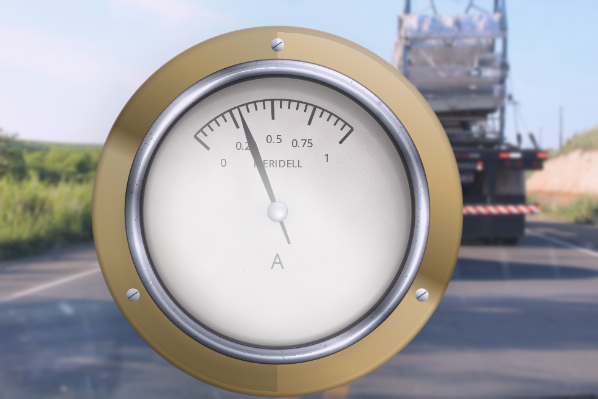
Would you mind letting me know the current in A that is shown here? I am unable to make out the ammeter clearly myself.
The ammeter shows 0.3 A
